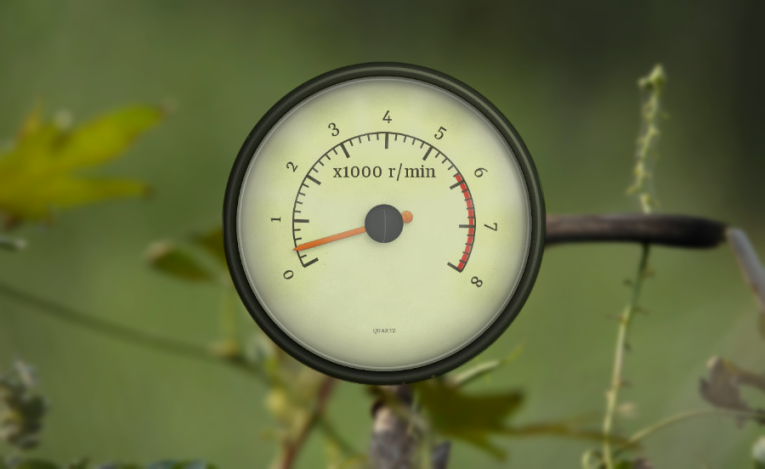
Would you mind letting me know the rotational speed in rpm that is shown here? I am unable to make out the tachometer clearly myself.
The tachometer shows 400 rpm
